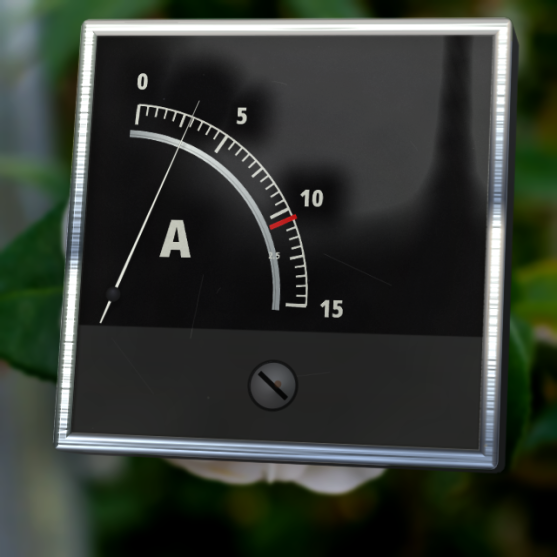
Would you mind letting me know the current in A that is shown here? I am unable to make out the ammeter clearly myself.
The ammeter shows 3 A
